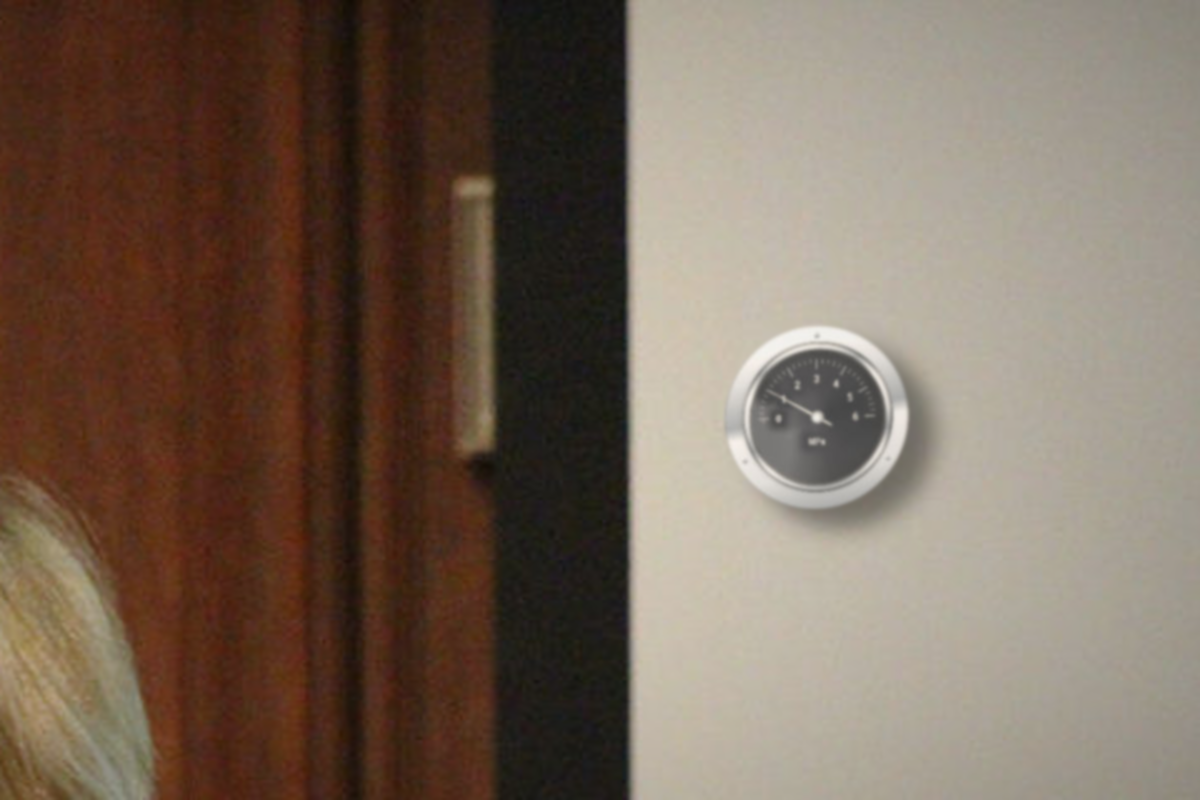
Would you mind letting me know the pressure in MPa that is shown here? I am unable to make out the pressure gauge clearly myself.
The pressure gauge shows 1 MPa
